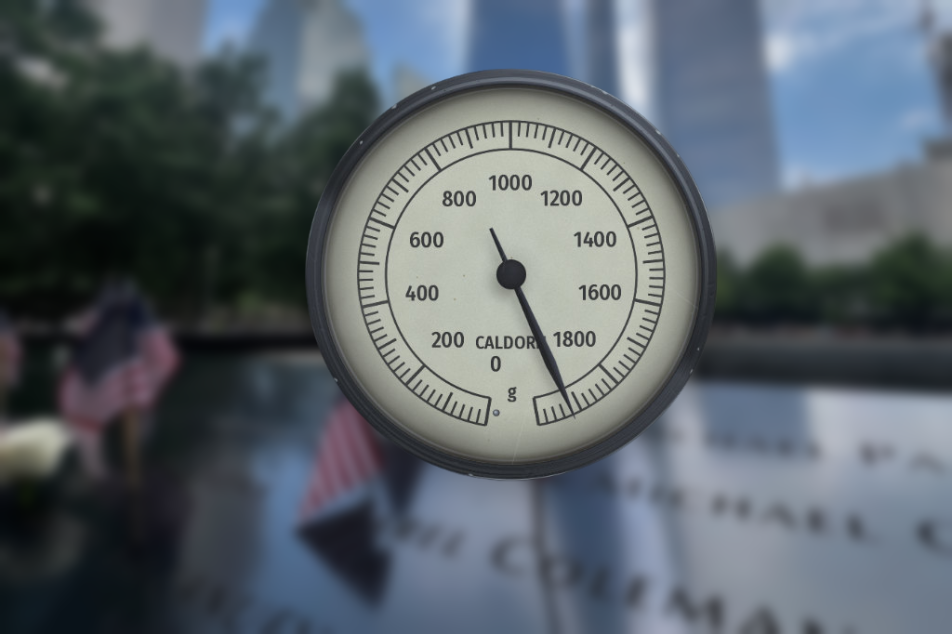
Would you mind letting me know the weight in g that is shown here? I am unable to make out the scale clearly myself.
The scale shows 1920 g
